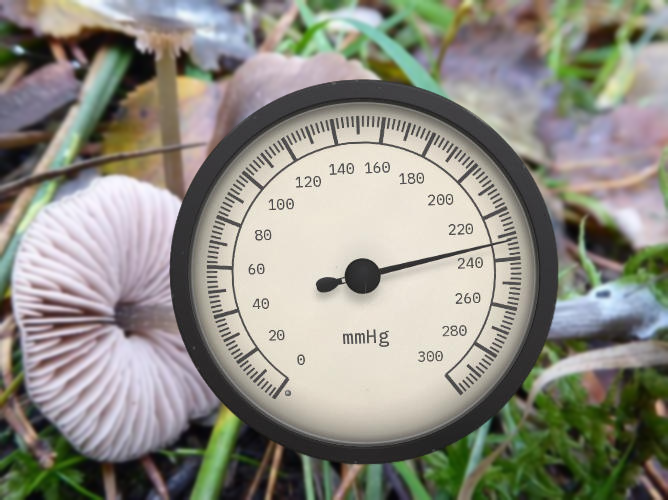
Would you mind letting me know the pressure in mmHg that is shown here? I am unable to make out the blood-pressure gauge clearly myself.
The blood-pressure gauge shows 232 mmHg
